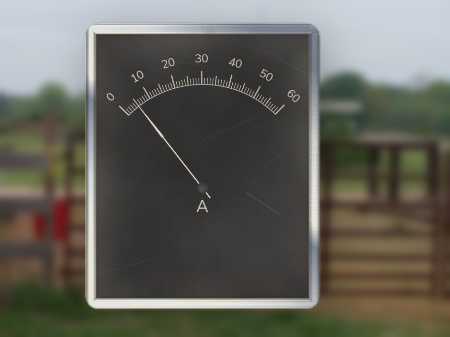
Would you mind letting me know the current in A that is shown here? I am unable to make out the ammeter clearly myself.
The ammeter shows 5 A
